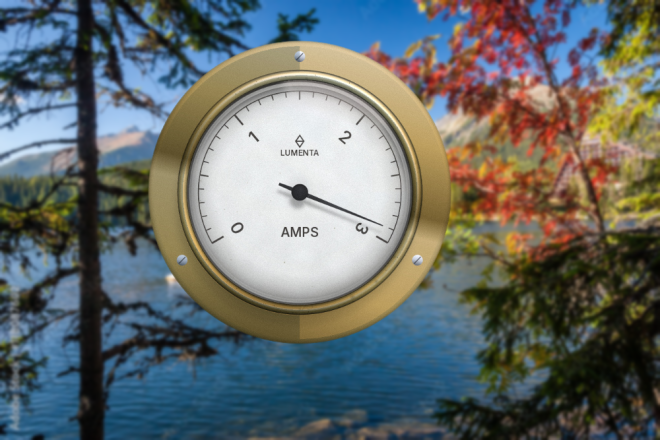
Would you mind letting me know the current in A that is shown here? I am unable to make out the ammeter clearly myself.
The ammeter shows 2.9 A
